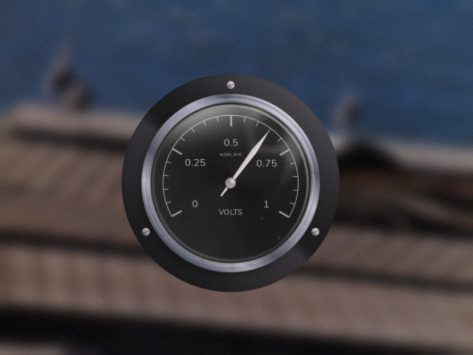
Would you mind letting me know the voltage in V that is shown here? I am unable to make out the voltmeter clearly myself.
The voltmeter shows 0.65 V
